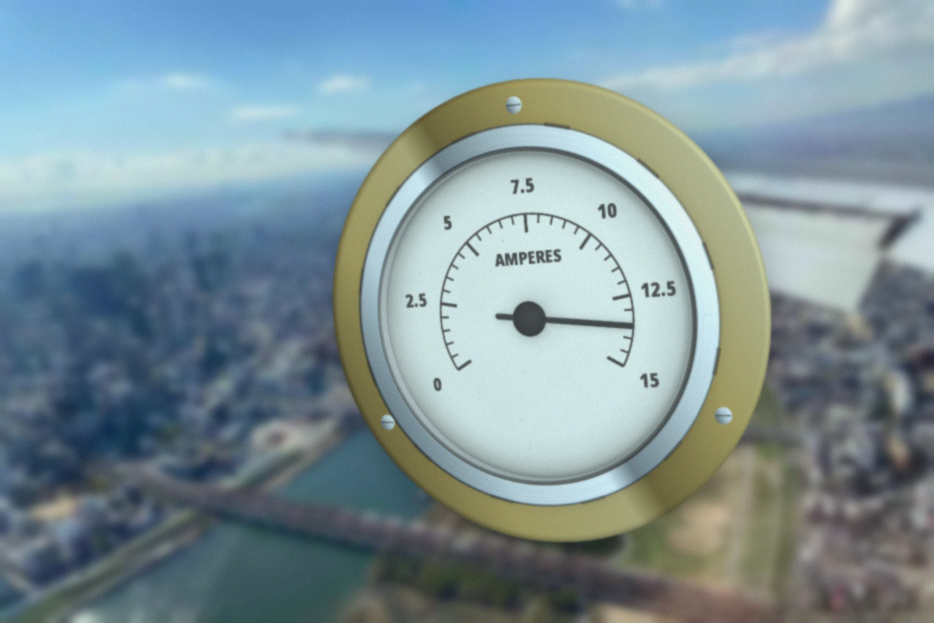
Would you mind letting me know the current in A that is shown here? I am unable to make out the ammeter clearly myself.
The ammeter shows 13.5 A
